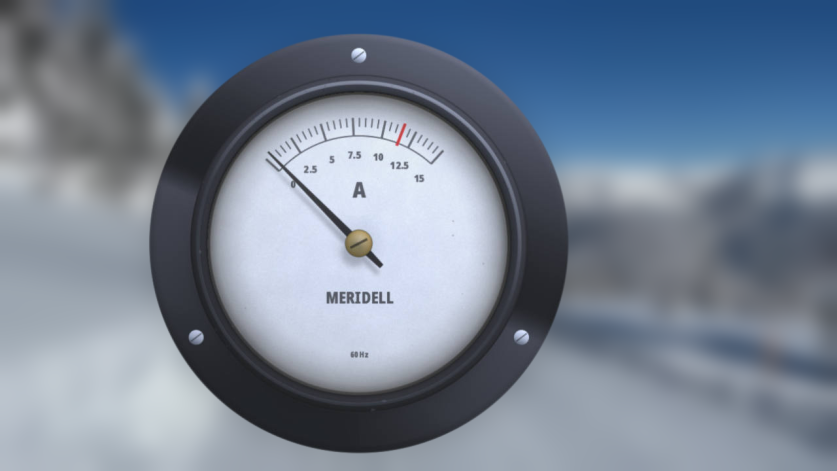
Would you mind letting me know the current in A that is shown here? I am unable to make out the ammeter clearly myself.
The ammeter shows 0.5 A
